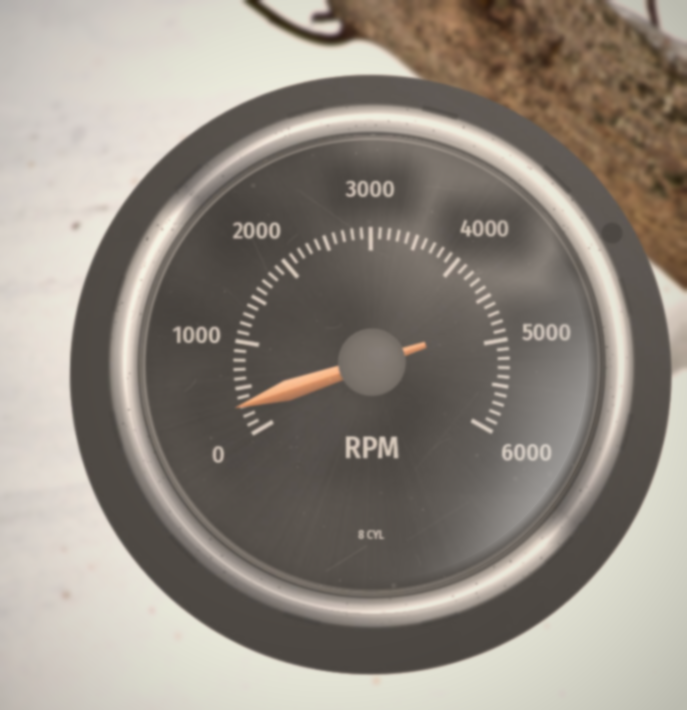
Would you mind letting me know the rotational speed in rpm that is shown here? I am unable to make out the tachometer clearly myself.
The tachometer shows 300 rpm
